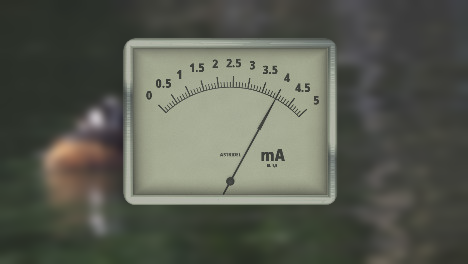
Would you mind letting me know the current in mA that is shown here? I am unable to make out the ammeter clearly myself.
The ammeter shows 4 mA
